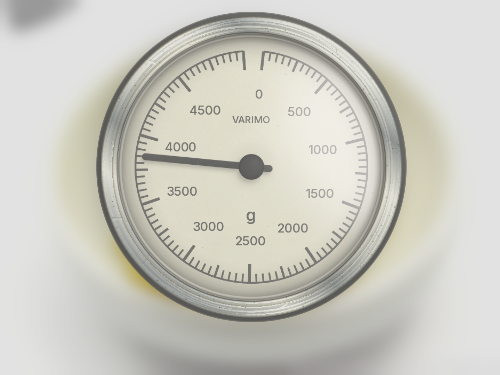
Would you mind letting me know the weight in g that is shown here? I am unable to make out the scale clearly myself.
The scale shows 3850 g
